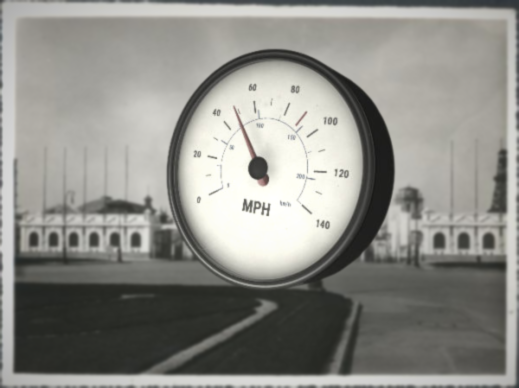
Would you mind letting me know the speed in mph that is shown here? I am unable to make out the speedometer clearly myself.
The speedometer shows 50 mph
